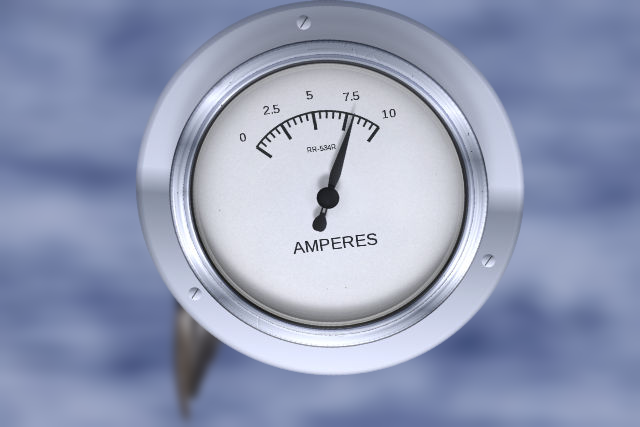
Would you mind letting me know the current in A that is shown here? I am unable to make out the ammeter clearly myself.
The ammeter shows 8 A
